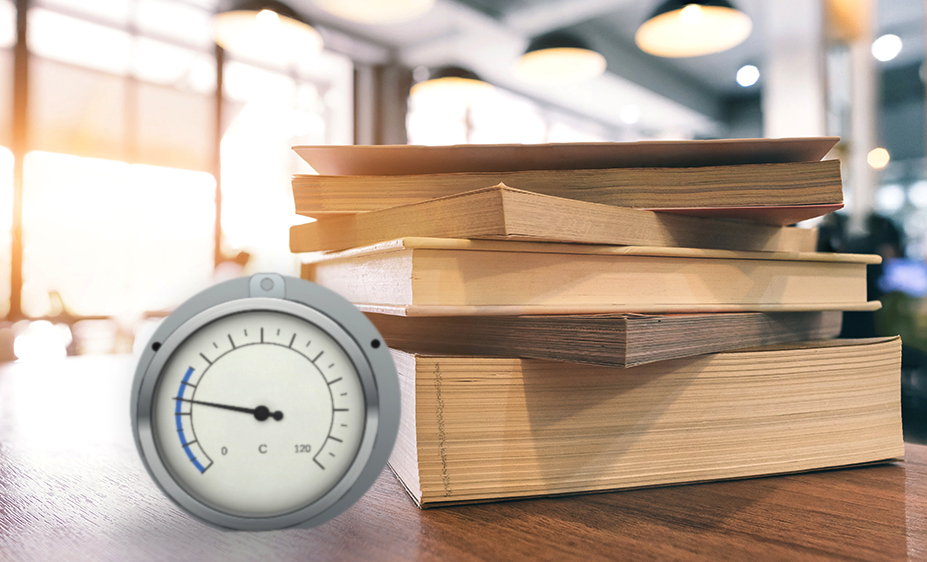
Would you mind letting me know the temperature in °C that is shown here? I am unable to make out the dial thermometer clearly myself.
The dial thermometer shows 25 °C
